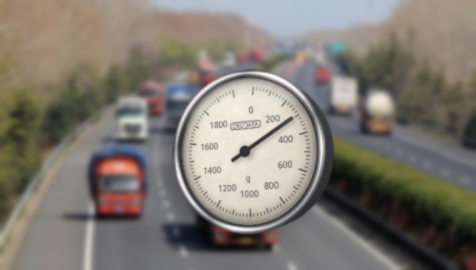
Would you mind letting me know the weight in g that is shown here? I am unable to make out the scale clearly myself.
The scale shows 300 g
